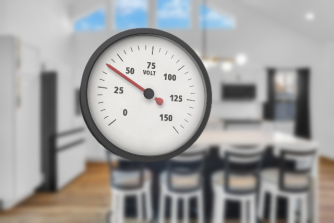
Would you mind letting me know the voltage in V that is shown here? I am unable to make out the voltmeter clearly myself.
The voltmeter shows 40 V
